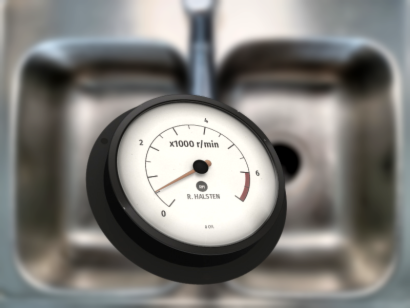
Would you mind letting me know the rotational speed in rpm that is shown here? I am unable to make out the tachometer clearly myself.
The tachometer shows 500 rpm
